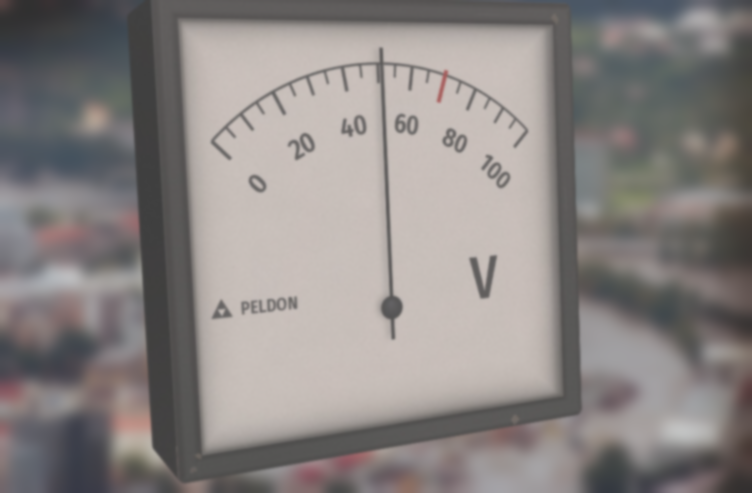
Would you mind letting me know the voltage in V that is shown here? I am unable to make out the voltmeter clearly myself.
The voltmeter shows 50 V
